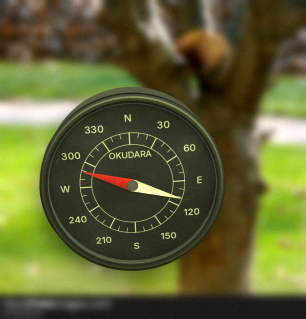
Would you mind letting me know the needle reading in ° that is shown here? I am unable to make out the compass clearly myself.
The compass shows 290 °
